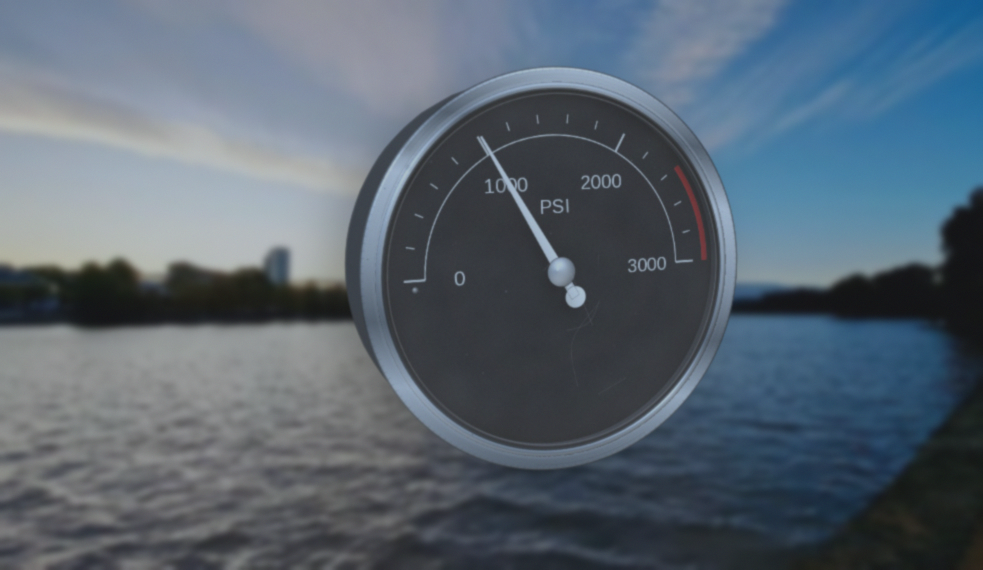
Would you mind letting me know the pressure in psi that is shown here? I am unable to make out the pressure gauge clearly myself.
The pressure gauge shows 1000 psi
